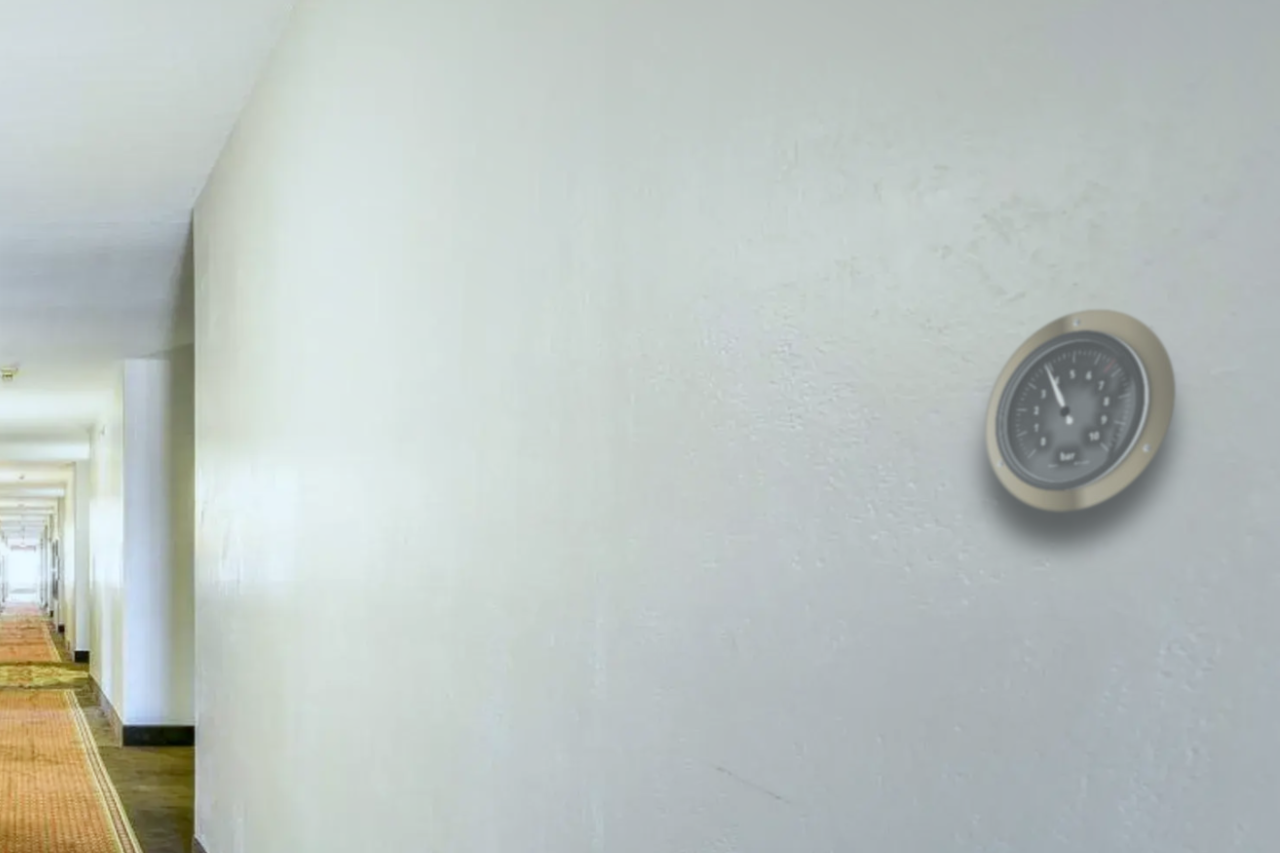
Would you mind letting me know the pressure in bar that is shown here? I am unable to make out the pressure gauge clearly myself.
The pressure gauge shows 4 bar
